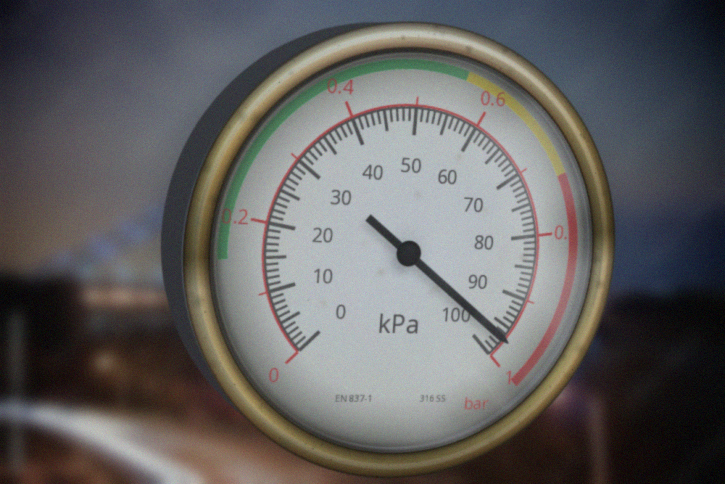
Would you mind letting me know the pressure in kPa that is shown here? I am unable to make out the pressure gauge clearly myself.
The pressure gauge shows 97 kPa
